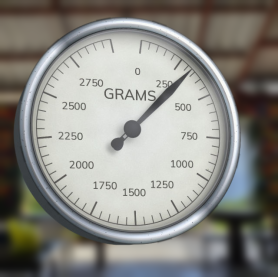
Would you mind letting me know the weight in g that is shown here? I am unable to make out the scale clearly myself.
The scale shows 325 g
